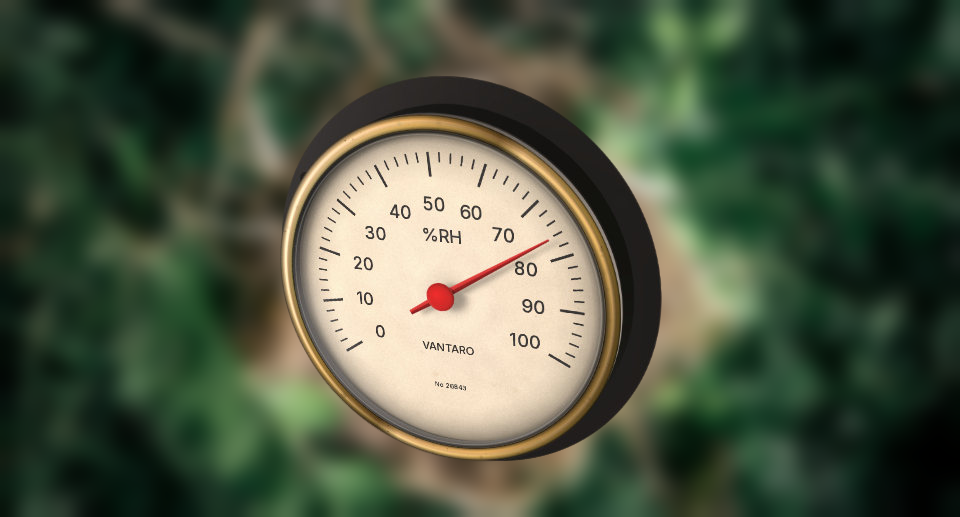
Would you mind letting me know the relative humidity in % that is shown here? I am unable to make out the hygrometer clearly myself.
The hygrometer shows 76 %
